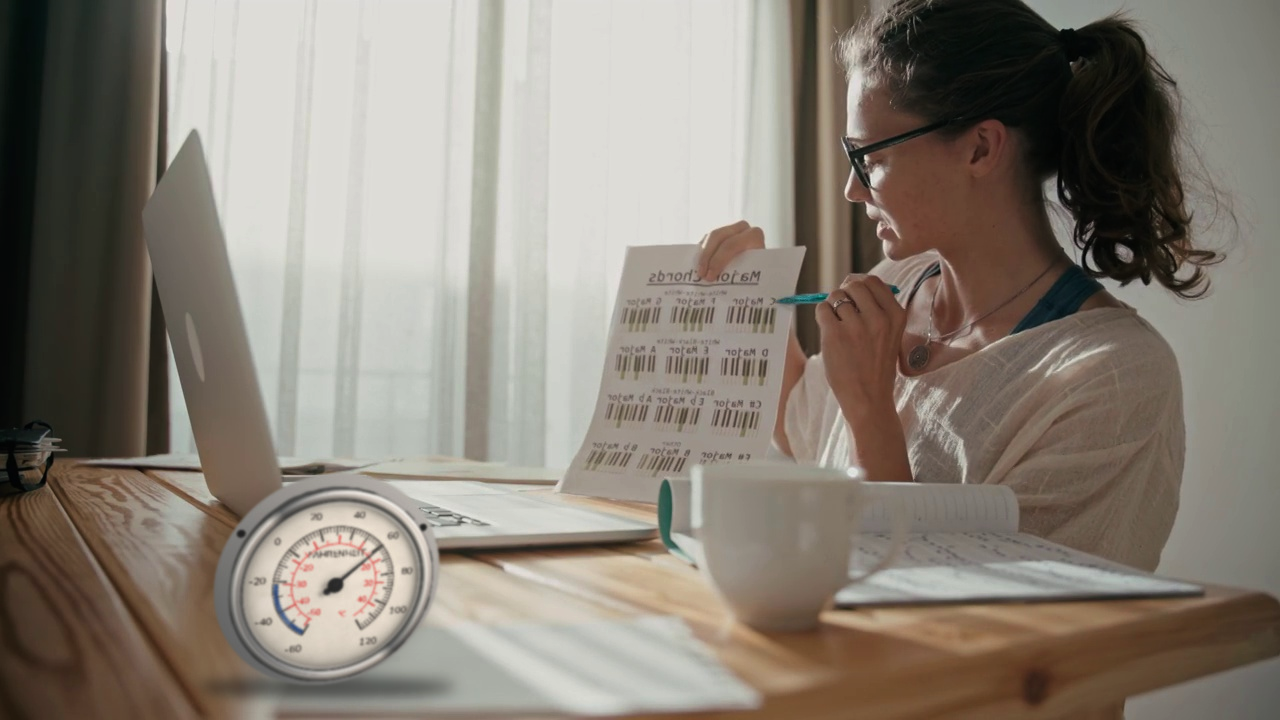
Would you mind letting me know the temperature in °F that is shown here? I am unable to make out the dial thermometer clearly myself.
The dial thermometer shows 60 °F
